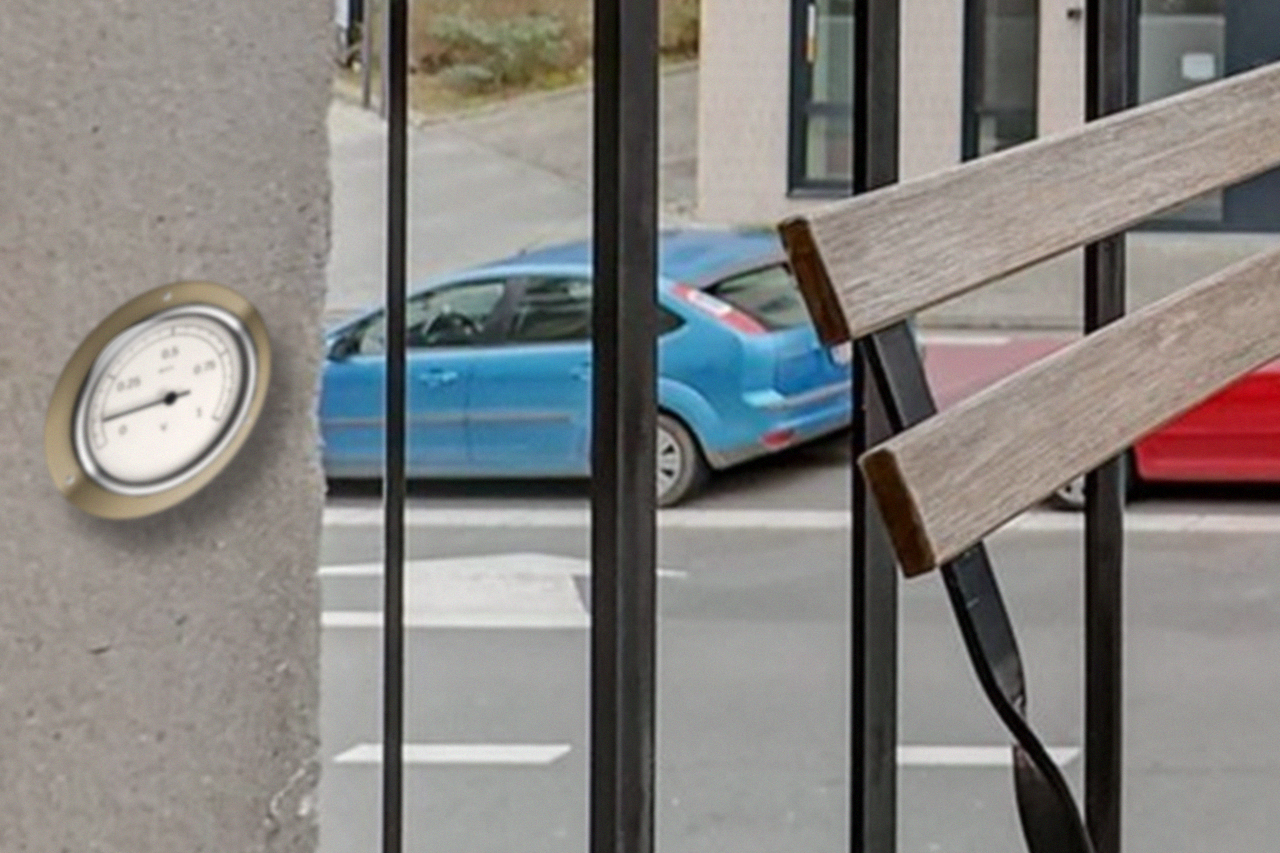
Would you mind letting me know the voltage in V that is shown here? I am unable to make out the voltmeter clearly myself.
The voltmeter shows 0.1 V
